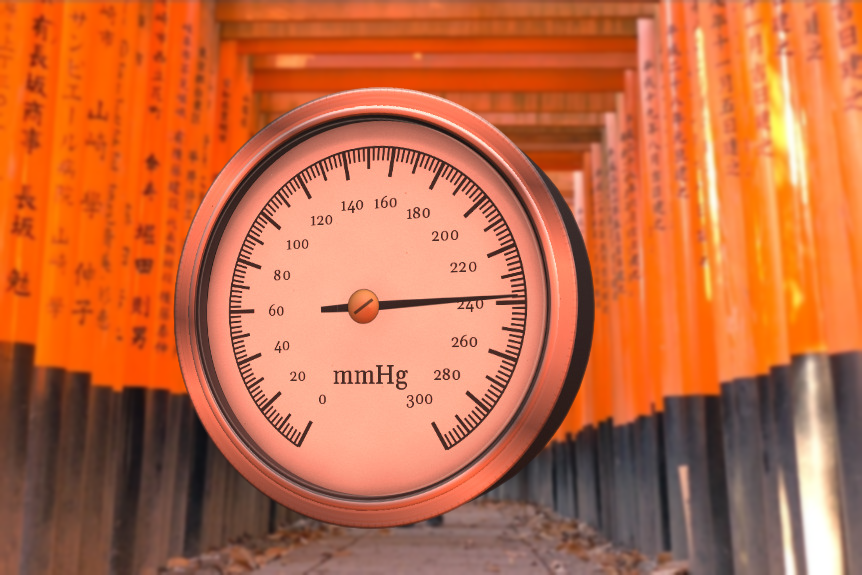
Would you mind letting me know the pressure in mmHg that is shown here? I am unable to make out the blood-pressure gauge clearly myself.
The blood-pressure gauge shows 238 mmHg
